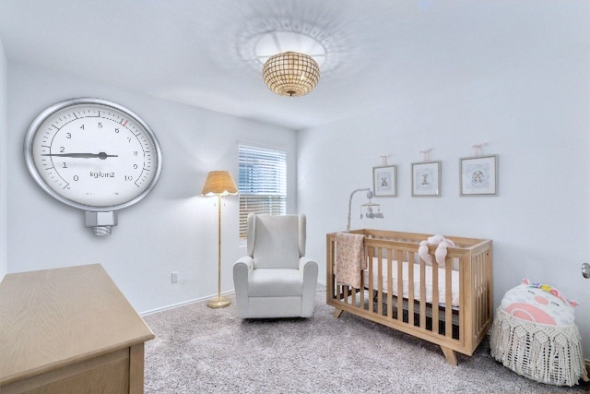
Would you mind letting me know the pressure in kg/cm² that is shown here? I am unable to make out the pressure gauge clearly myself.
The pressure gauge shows 1.6 kg/cm²
